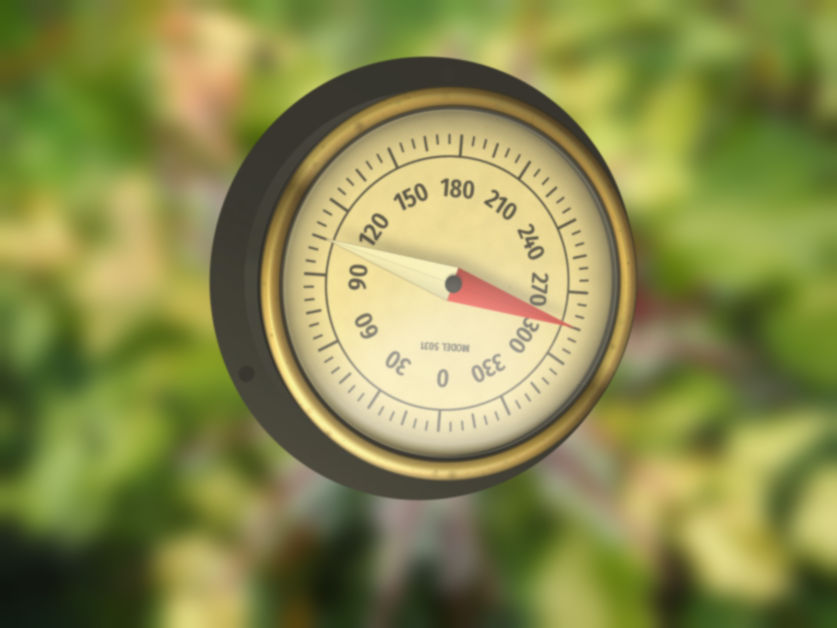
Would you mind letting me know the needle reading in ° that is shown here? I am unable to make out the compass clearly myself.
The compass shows 285 °
